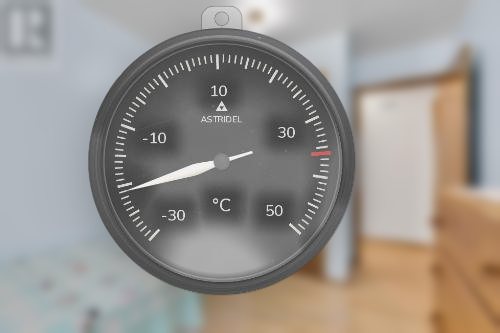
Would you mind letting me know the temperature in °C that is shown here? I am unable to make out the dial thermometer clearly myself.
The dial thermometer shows -21 °C
